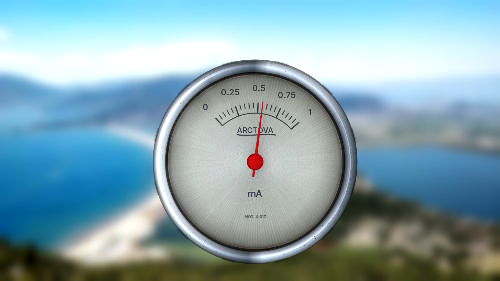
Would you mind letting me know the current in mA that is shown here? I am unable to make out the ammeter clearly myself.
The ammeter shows 0.55 mA
